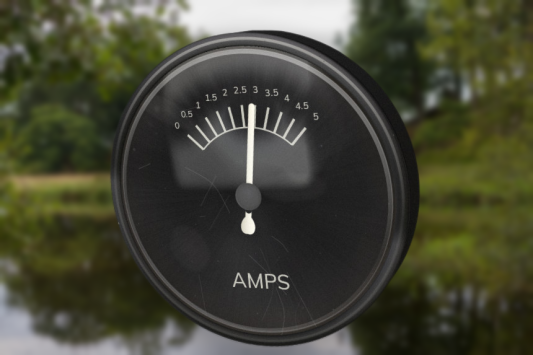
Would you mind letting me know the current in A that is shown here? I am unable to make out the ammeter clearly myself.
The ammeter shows 3 A
